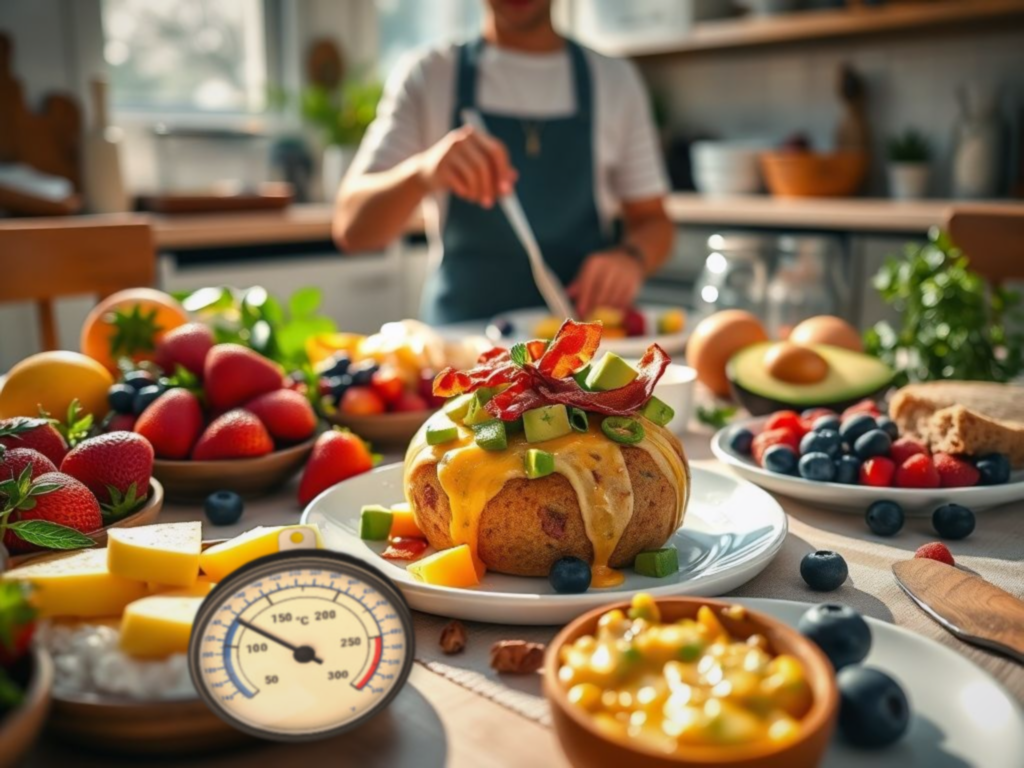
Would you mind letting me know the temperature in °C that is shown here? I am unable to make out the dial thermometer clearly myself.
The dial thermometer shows 125 °C
